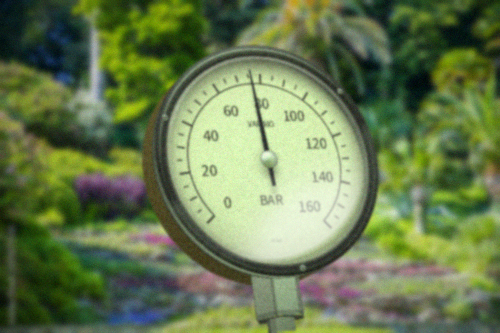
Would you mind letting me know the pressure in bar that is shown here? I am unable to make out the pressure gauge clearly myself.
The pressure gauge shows 75 bar
